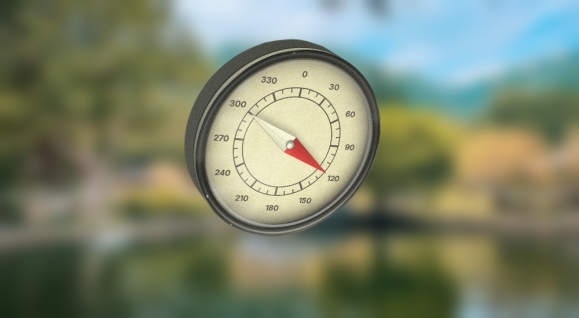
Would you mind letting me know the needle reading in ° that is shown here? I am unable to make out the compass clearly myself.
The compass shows 120 °
